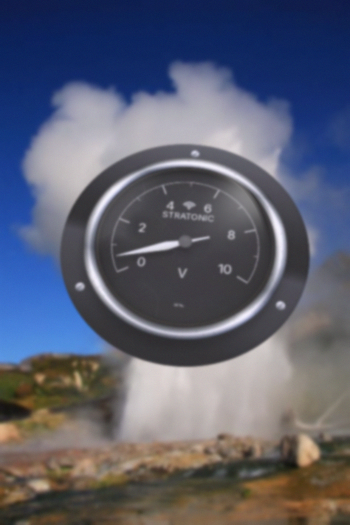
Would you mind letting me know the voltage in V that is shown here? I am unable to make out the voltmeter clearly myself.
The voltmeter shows 0.5 V
